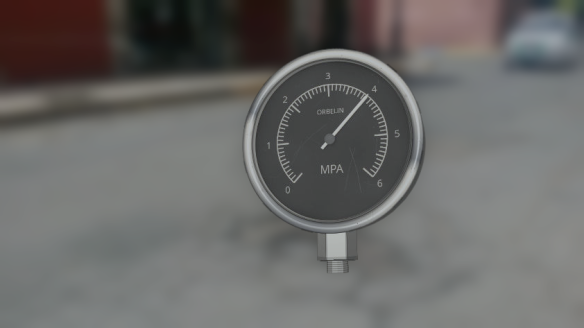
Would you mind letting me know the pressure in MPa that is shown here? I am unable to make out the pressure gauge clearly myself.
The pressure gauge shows 4 MPa
